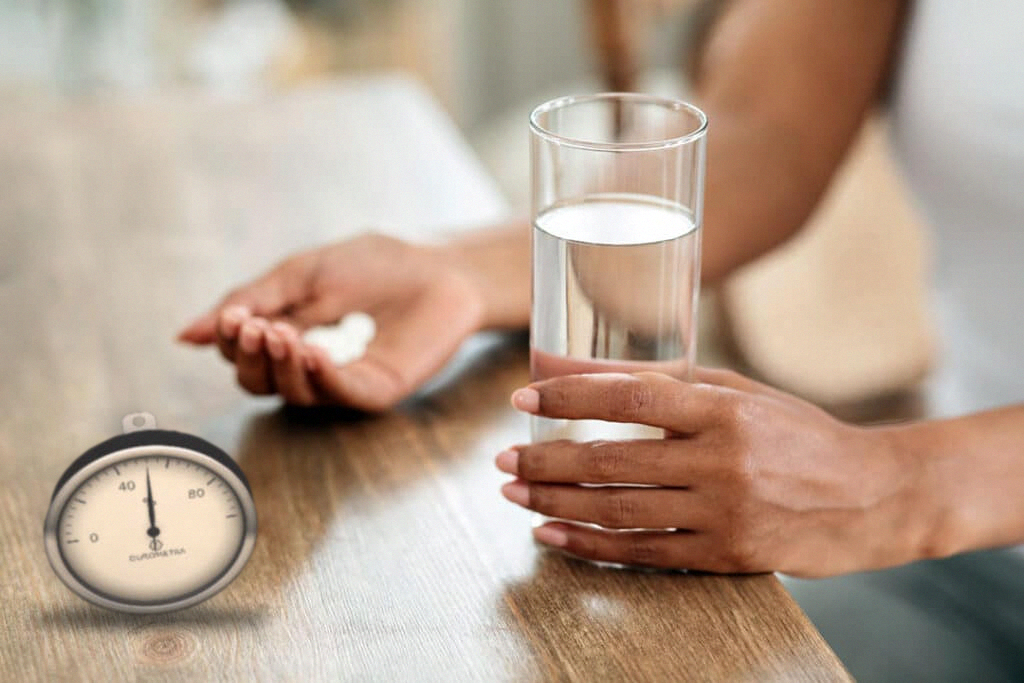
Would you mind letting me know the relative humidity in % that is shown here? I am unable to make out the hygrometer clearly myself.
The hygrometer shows 52 %
